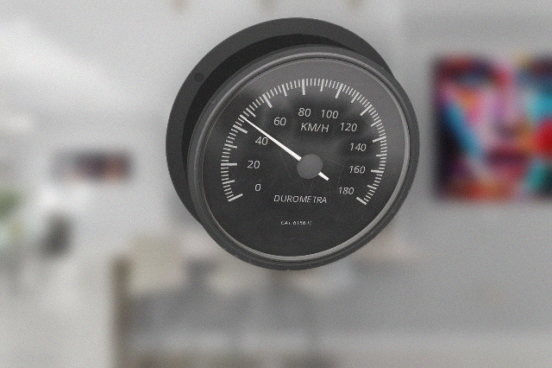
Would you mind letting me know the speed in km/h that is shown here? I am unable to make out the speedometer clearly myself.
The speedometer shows 46 km/h
